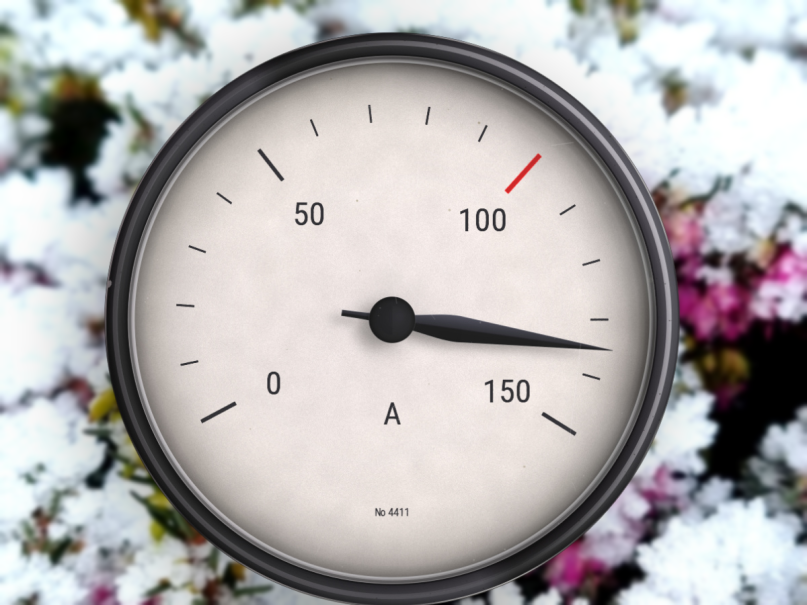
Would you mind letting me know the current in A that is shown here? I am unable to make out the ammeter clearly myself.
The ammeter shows 135 A
